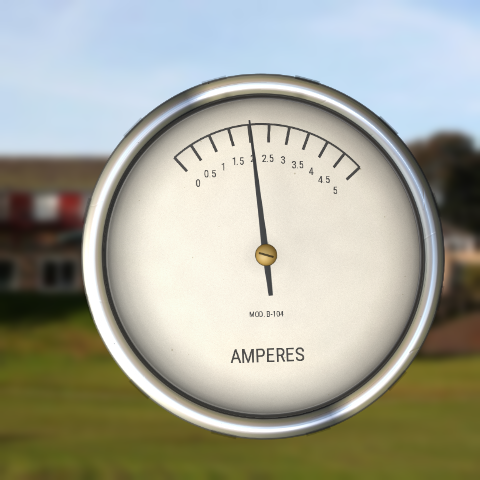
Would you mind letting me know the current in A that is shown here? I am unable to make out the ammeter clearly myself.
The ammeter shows 2 A
